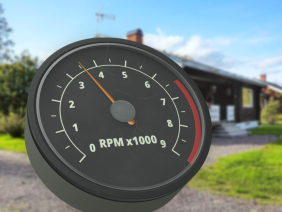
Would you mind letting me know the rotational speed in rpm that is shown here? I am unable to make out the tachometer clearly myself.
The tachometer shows 3500 rpm
